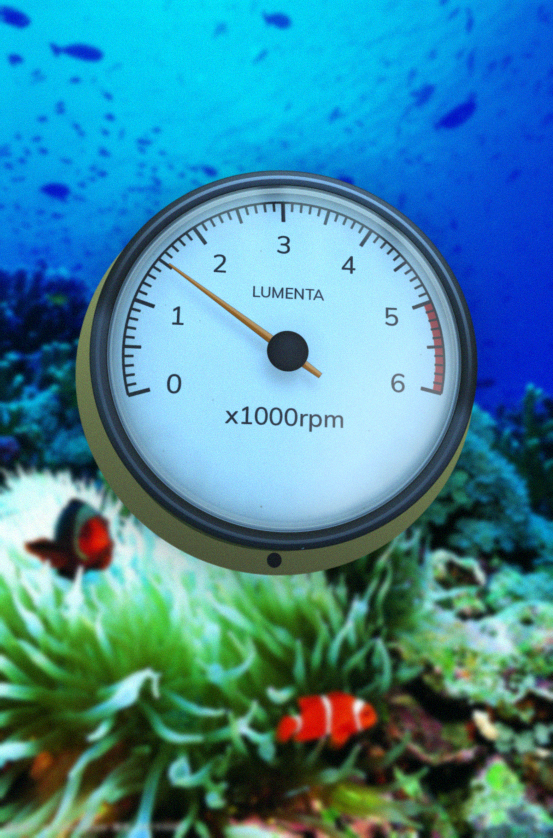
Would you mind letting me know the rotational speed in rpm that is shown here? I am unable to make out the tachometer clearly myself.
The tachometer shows 1500 rpm
